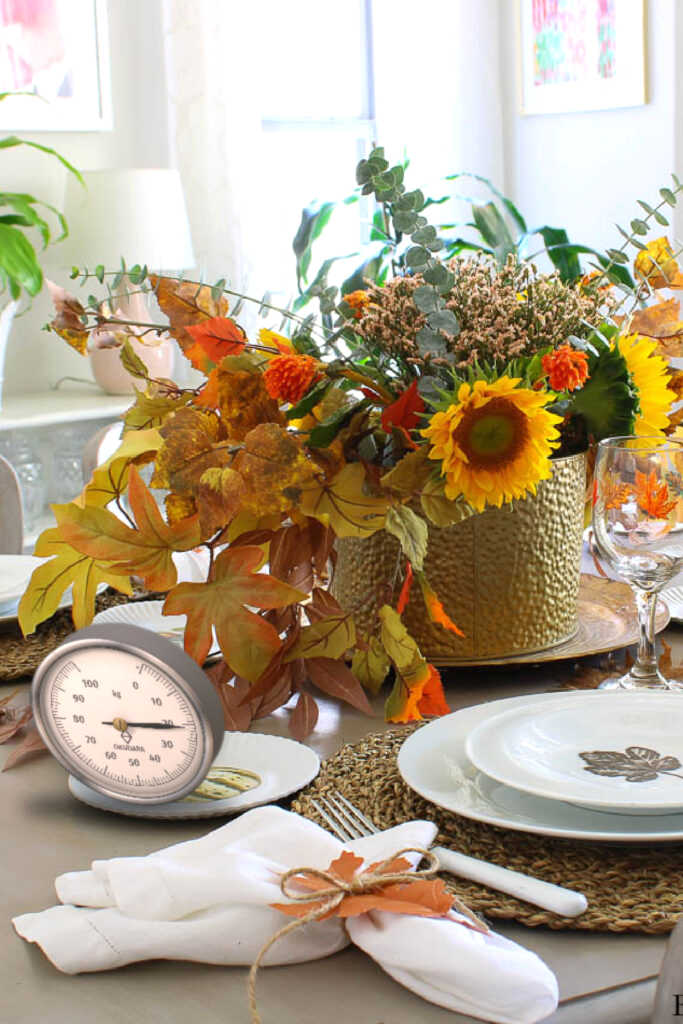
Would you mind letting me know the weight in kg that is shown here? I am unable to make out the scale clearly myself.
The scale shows 20 kg
